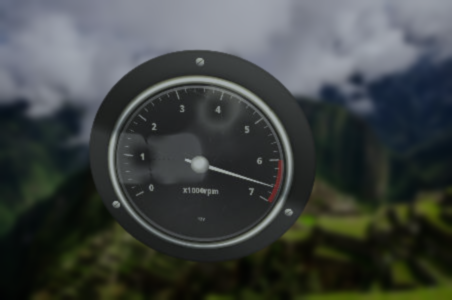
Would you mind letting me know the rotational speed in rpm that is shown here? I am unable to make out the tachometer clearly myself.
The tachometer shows 6600 rpm
